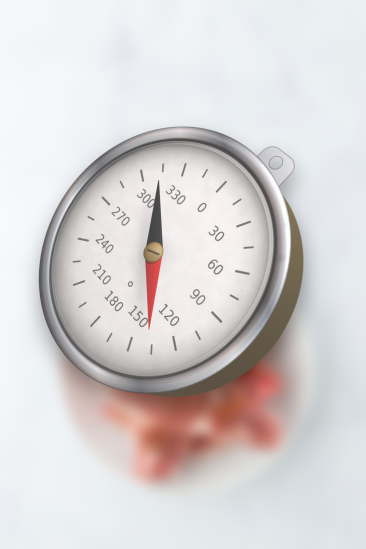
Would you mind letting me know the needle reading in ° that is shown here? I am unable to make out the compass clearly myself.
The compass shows 135 °
